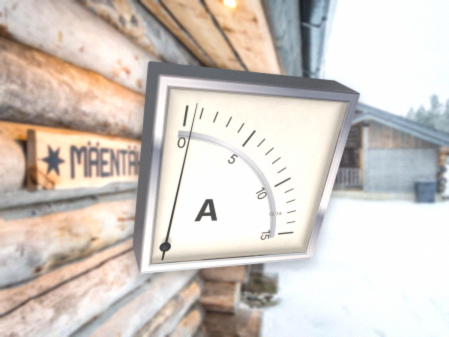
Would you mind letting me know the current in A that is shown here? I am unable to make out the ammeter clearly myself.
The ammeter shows 0.5 A
